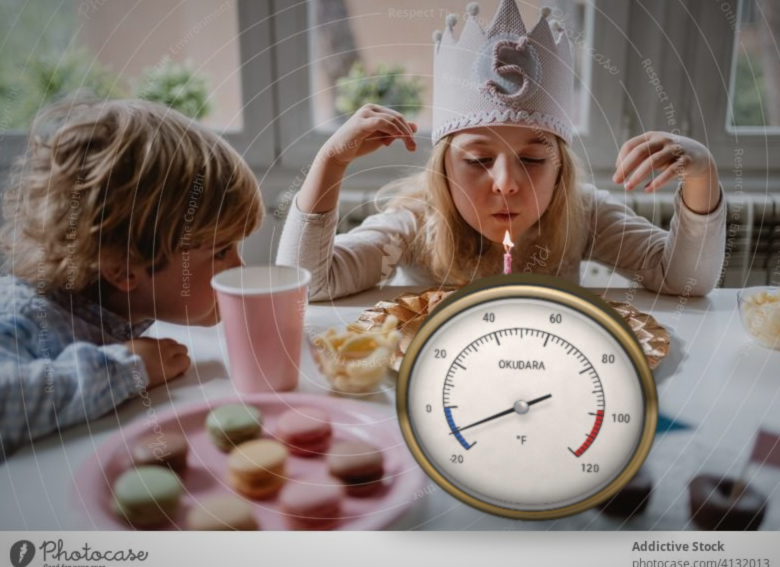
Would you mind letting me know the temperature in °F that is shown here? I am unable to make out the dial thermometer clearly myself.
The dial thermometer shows -10 °F
